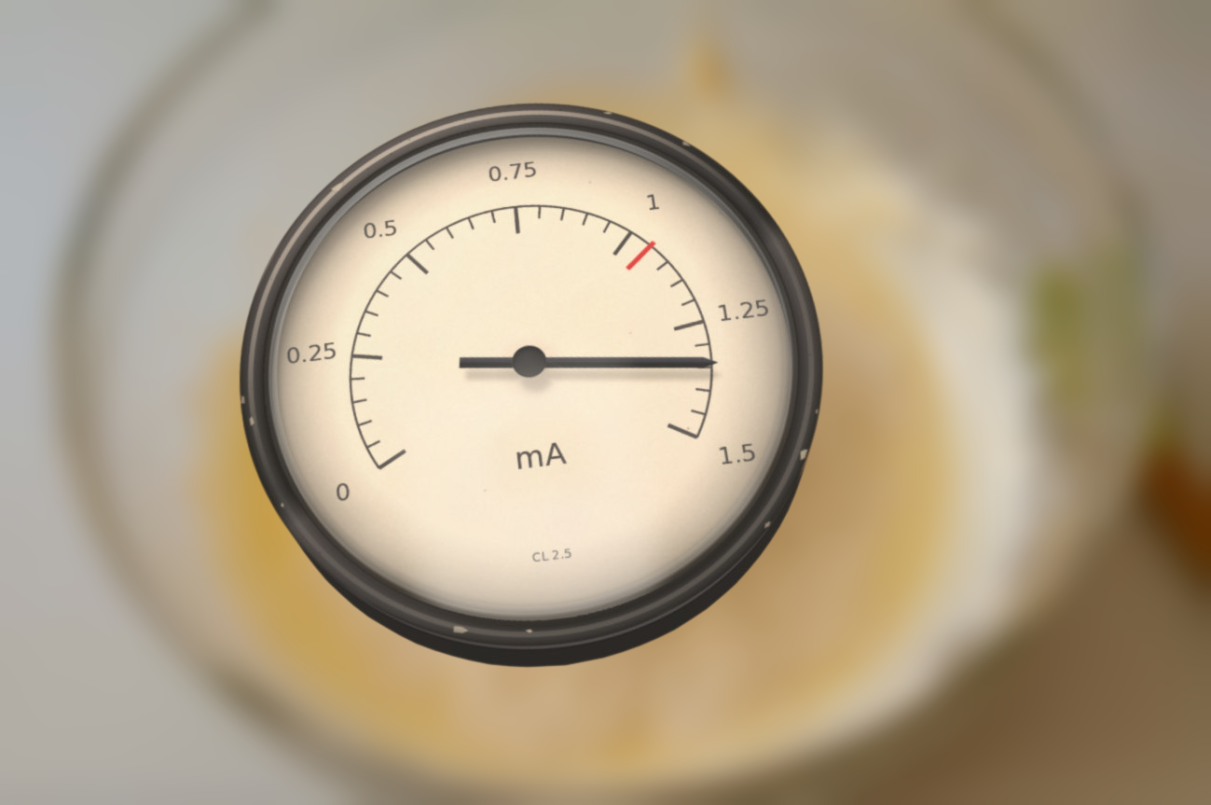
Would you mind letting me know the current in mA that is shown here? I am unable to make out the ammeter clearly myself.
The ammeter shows 1.35 mA
